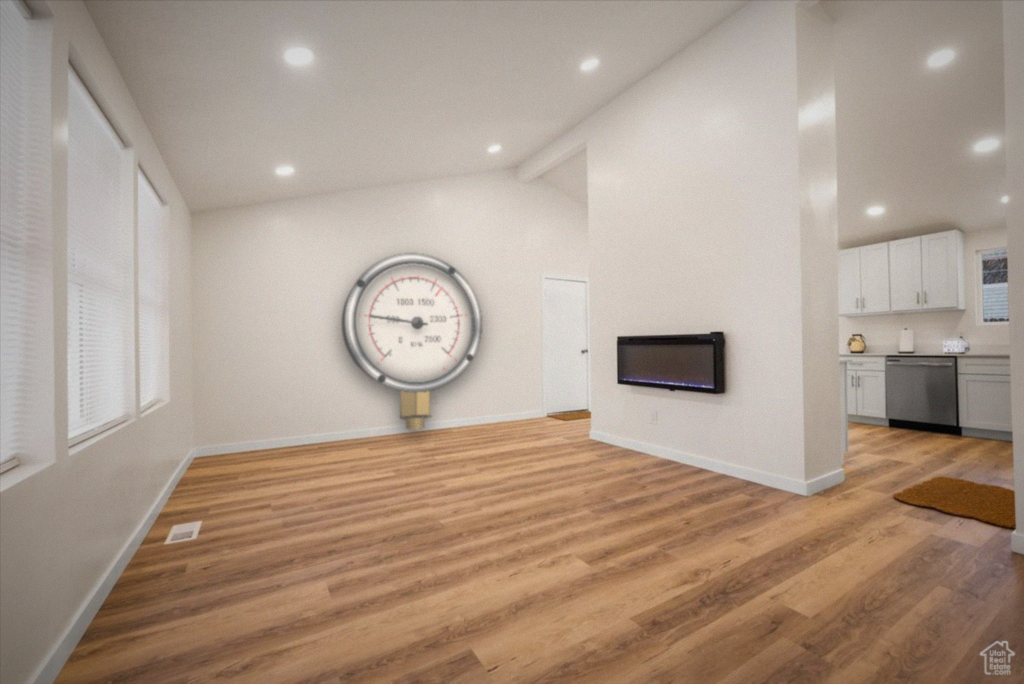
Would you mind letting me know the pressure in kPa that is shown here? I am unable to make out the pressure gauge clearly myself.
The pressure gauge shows 500 kPa
